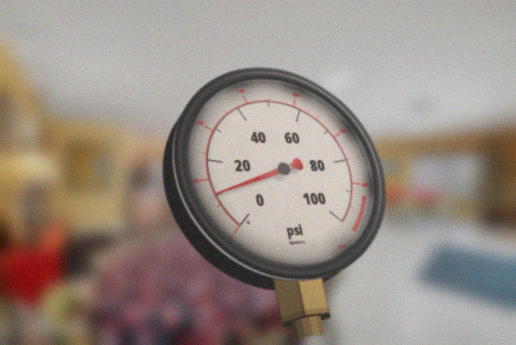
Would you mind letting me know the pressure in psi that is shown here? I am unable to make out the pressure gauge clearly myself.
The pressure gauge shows 10 psi
